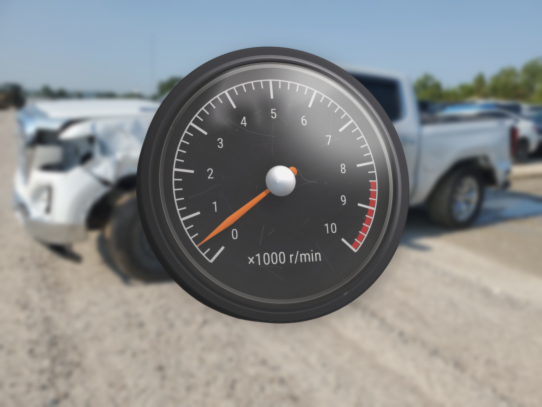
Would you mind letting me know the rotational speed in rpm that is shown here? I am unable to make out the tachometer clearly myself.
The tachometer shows 400 rpm
